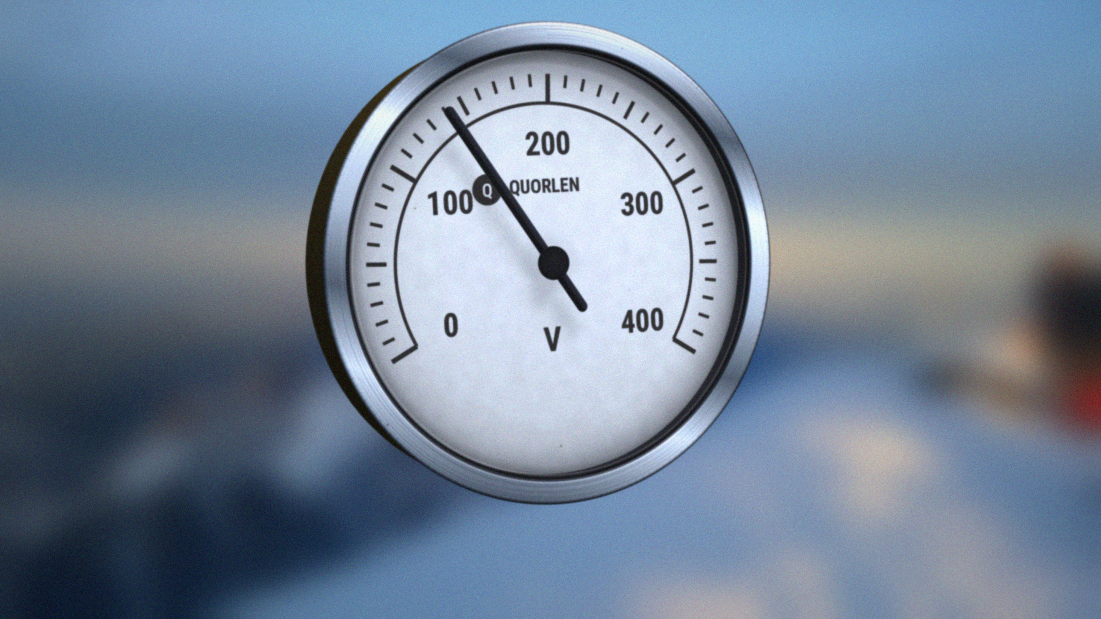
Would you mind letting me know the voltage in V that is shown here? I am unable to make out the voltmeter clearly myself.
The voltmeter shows 140 V
